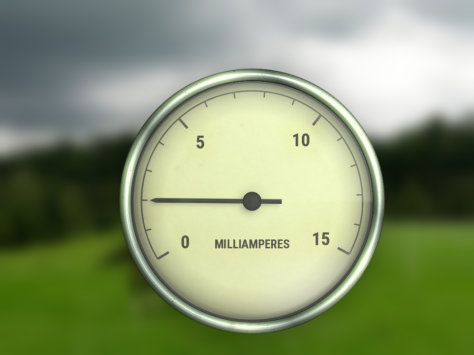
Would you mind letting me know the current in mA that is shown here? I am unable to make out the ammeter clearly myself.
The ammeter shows 2 mA
